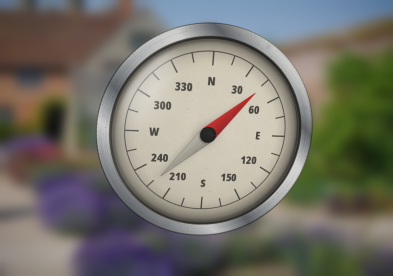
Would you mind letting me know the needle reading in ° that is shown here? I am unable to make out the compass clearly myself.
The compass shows 45 °
